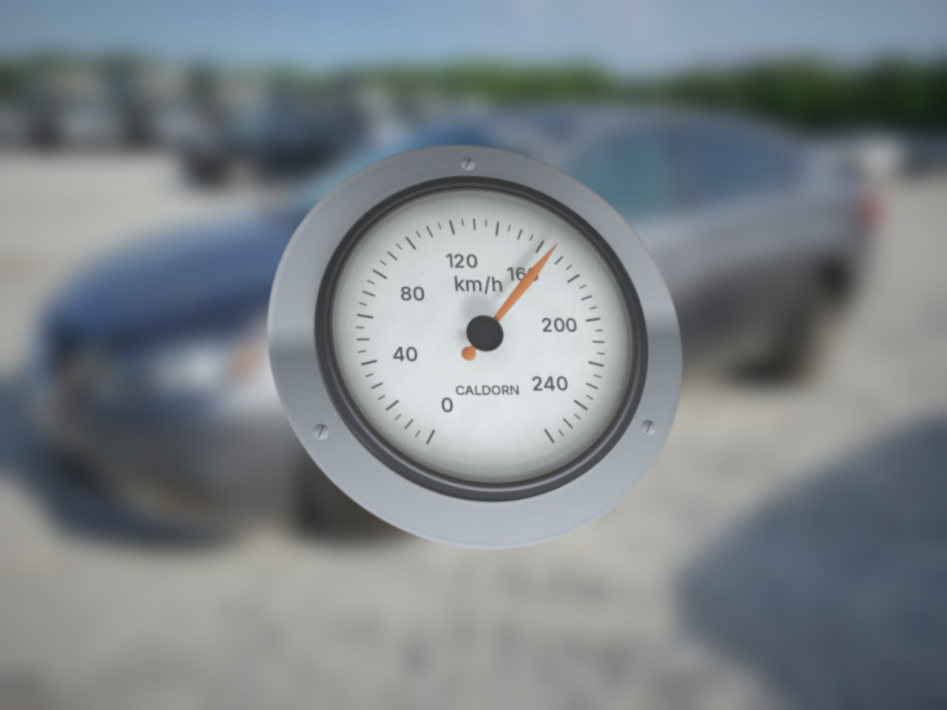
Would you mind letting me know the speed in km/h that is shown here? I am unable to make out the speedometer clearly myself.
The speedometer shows 165 km/h
